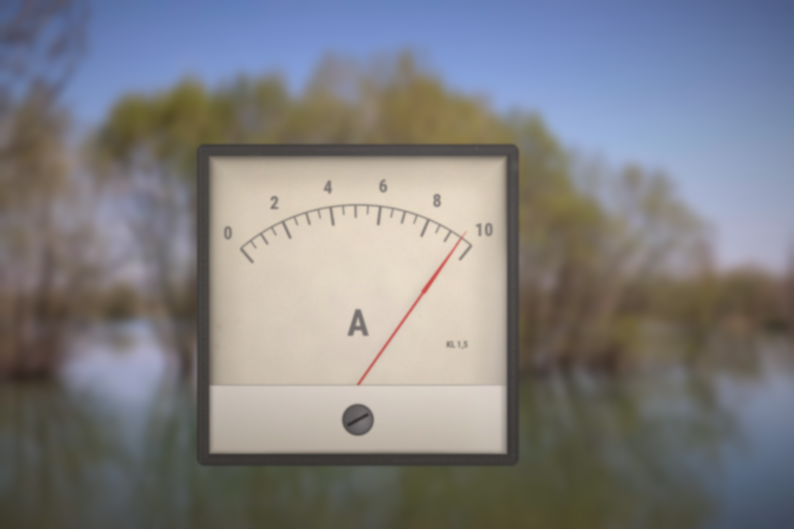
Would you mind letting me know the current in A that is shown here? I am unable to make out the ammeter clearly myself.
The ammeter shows 9.5 A
